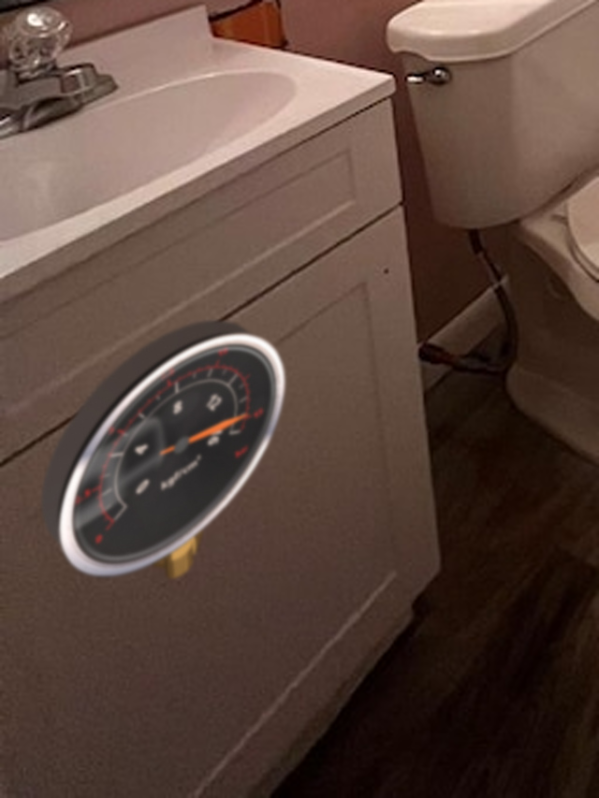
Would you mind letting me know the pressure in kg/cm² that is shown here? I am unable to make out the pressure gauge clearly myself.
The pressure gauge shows 15 kg/cm²
